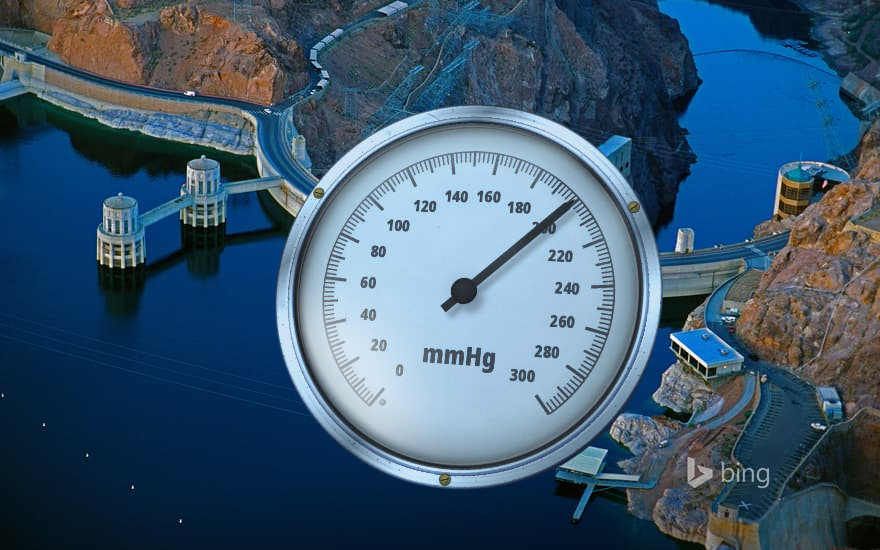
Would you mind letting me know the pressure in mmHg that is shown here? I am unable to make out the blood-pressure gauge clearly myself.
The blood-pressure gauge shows 200 mmHg
